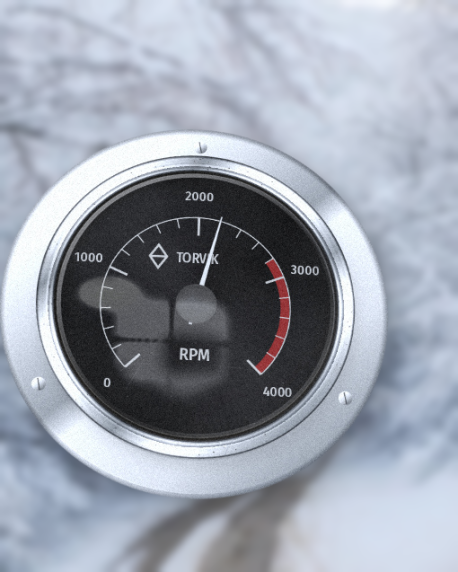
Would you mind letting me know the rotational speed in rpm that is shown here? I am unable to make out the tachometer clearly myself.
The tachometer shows 2200 rpm
